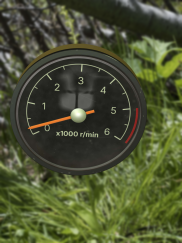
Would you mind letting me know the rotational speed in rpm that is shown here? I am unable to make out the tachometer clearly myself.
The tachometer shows 250 rpm
